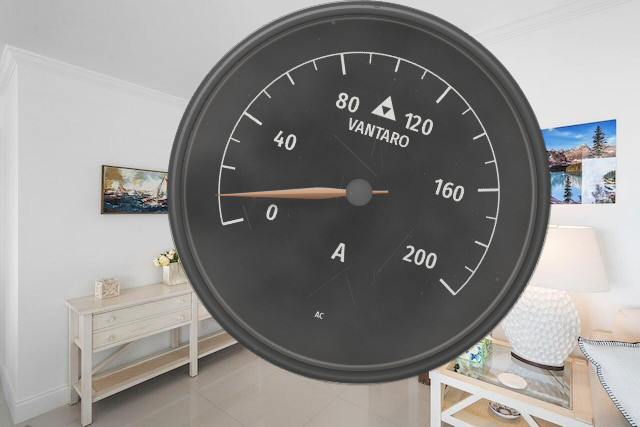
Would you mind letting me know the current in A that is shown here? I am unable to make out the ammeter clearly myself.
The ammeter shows 10 A
